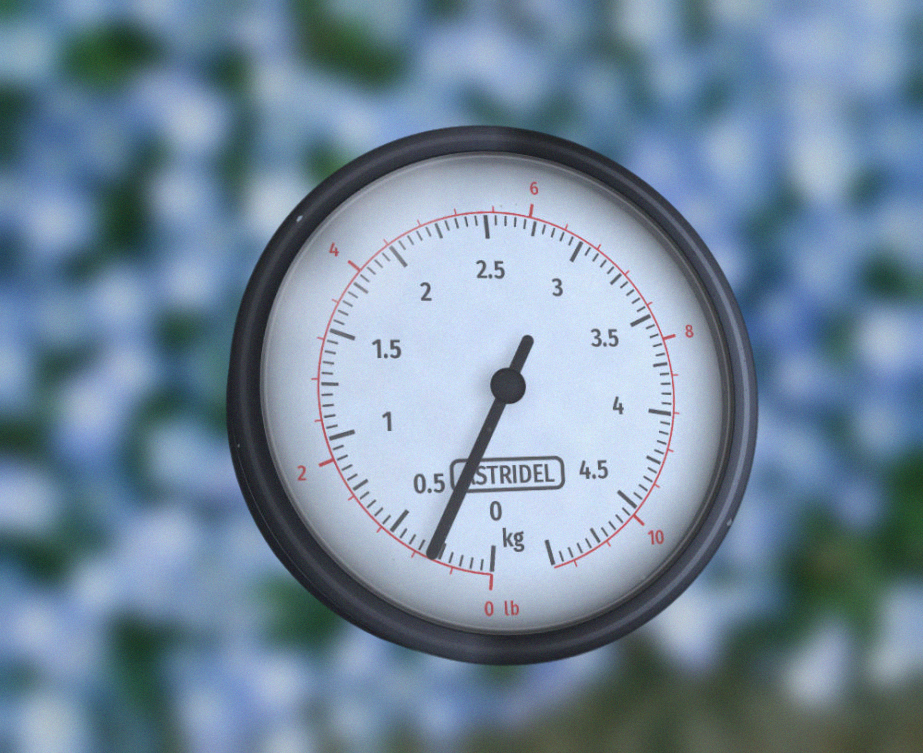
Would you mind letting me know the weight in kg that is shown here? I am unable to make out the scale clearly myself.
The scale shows 0.3 kg
